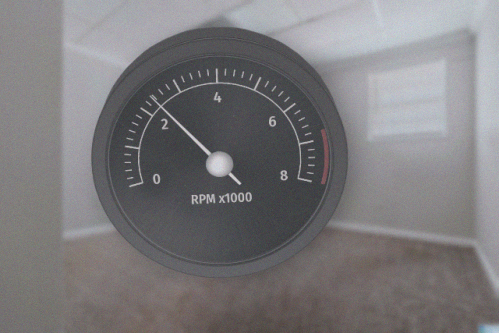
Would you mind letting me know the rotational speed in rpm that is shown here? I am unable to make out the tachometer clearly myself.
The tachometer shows 2400 rpm
